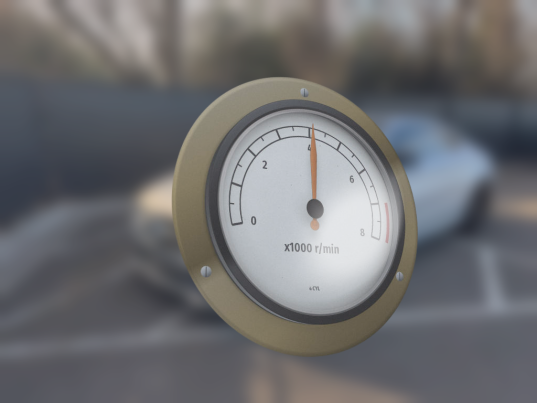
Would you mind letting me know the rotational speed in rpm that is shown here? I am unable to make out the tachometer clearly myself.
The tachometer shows 4000 rpm
